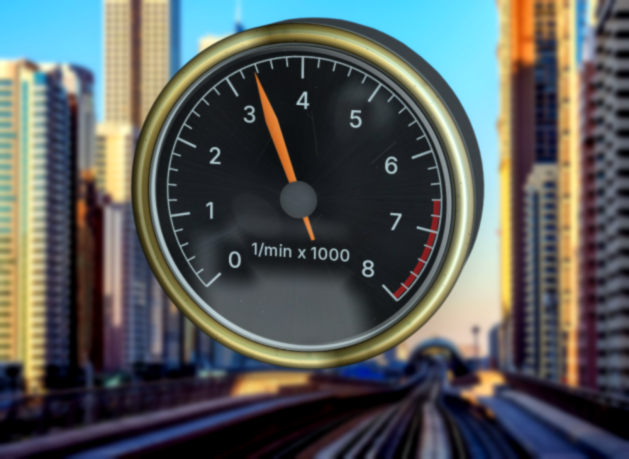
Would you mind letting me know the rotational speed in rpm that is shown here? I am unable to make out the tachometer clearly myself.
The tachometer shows 3400 rpm
